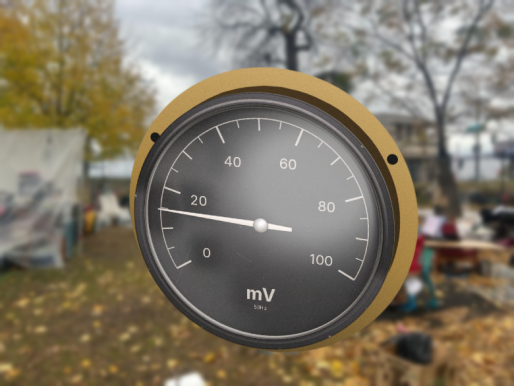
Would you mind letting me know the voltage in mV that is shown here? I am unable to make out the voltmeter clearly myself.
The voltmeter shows 15 mV
